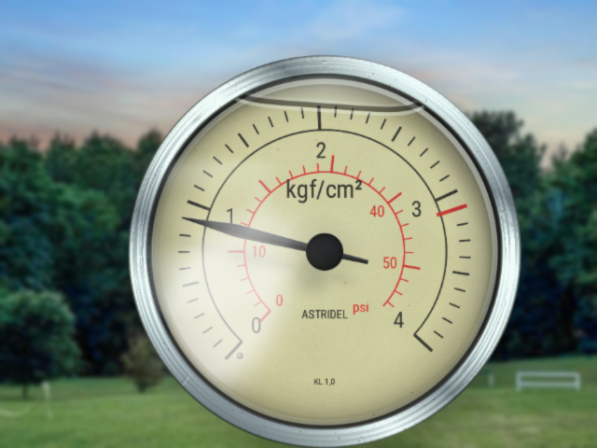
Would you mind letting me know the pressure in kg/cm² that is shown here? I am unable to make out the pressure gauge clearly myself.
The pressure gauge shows 0.9 kg/cm²
